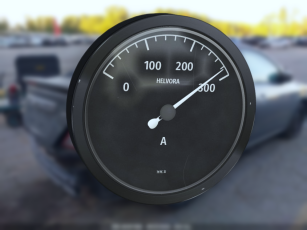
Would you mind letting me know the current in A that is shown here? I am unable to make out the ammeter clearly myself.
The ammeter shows 280 A
